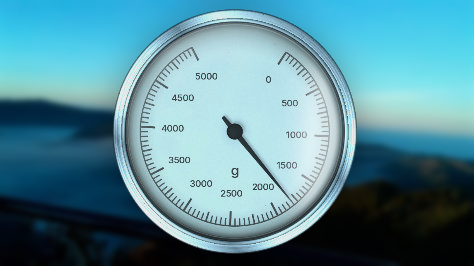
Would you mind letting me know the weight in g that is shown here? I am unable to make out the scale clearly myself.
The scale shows 1800 g
